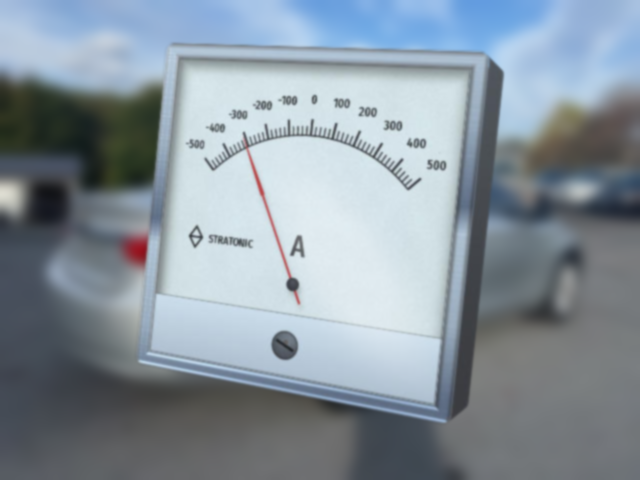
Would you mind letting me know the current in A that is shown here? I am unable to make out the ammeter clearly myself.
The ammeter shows -300 A
